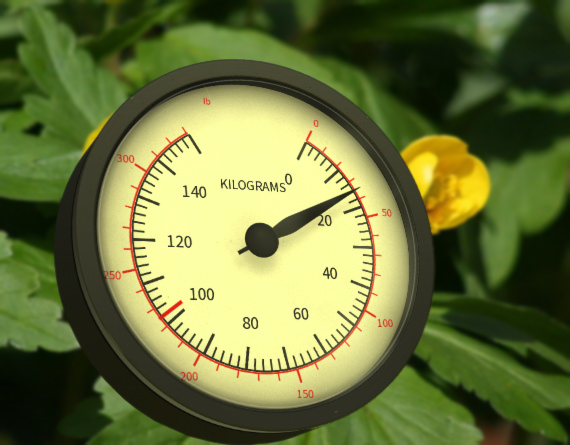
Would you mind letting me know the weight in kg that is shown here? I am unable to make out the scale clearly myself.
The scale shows 16 kg
